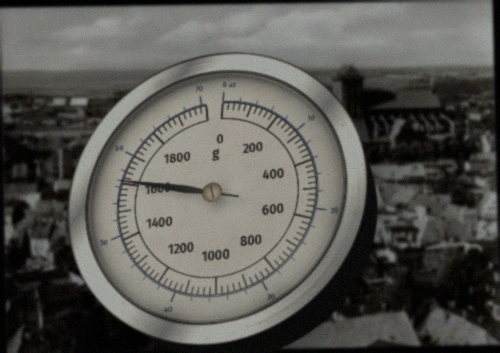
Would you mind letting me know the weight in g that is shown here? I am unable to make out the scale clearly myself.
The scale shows 1600 g
